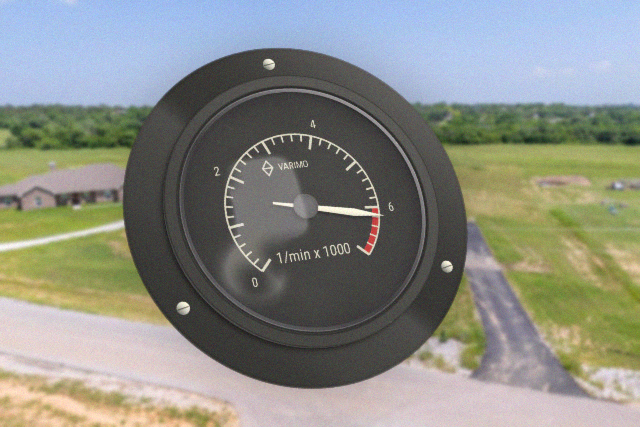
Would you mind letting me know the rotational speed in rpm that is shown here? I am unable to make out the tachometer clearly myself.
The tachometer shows 6200 rpm
